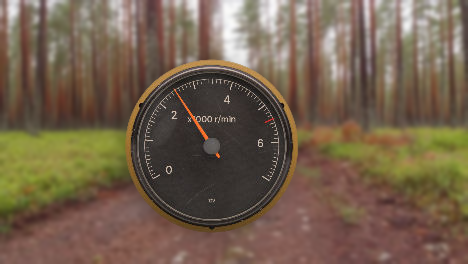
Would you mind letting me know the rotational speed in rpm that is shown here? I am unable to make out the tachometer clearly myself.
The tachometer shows 2500 rpm
